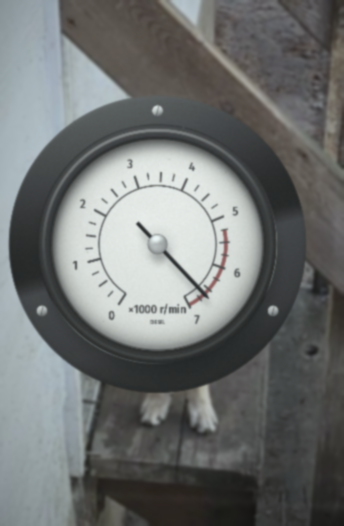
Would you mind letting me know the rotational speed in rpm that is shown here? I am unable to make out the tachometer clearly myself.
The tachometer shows 6625 rpm
